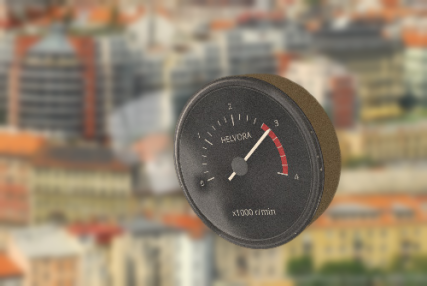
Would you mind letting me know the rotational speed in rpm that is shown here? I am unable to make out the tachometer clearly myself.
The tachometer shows 3000 rpm
